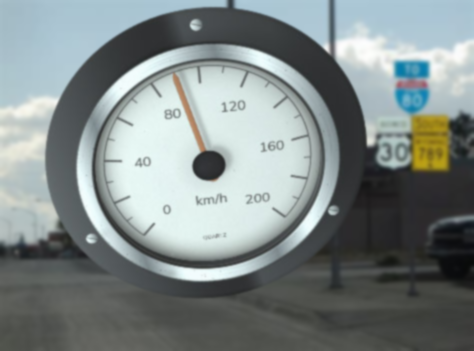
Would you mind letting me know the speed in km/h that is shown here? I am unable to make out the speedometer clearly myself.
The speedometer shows 90 km/h
